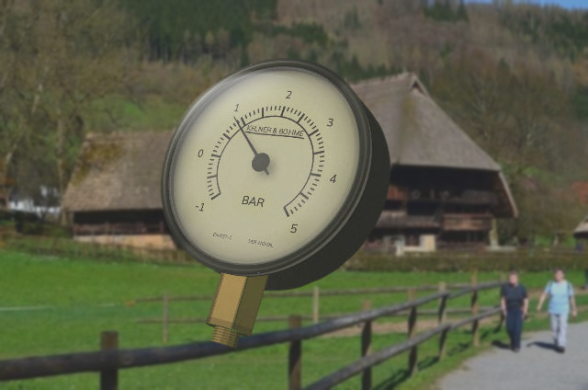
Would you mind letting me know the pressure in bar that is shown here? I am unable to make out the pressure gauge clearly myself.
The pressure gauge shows 0.9 bar
